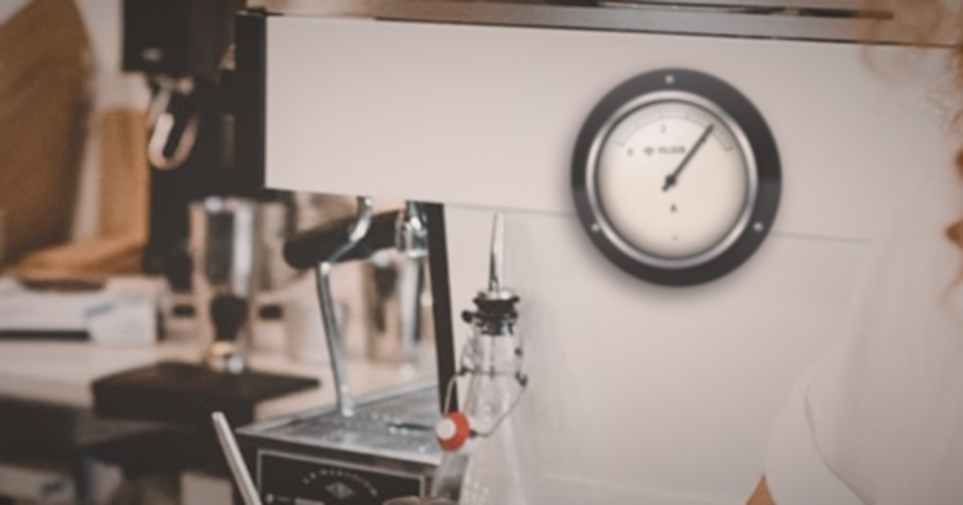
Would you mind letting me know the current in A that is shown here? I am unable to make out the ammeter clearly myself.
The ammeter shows 4 A
